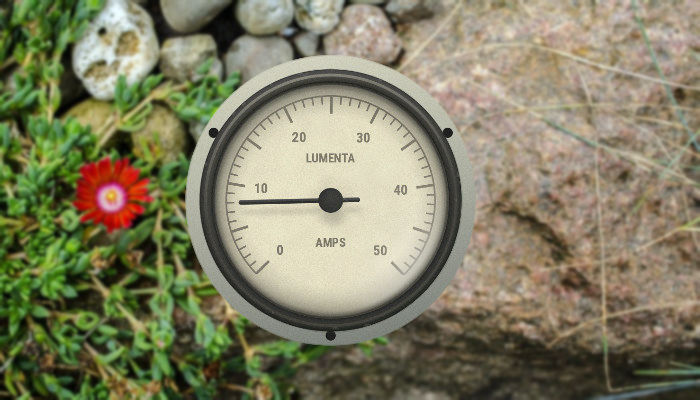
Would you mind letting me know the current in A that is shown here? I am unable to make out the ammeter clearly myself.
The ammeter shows 8 A
